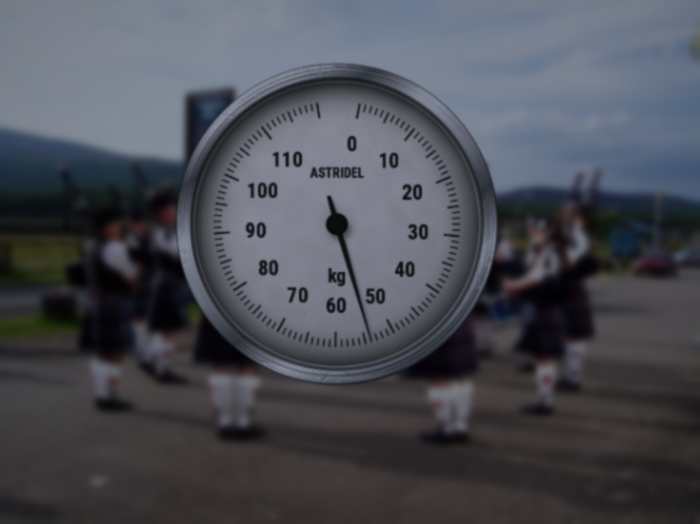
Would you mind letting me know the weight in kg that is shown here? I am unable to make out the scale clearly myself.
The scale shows 54 kg
